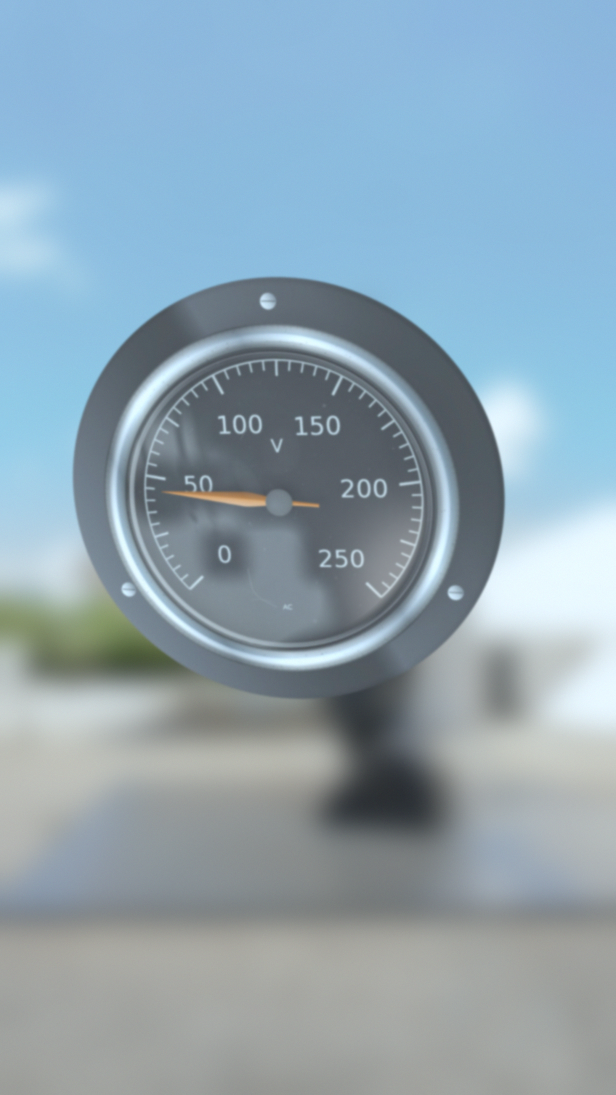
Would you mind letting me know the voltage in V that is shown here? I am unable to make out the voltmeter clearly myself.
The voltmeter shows 45 V
